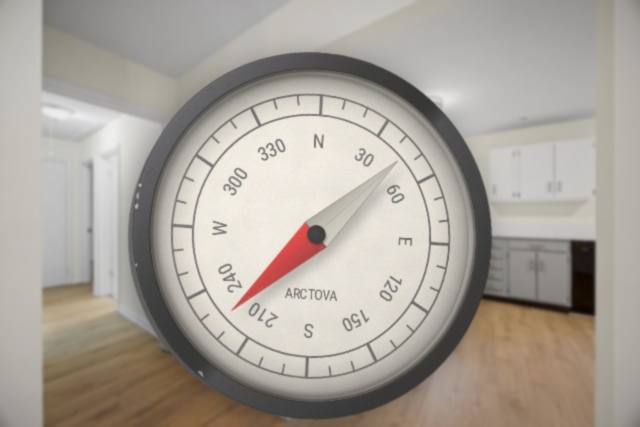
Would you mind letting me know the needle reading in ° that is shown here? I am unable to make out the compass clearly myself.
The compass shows 225 °
